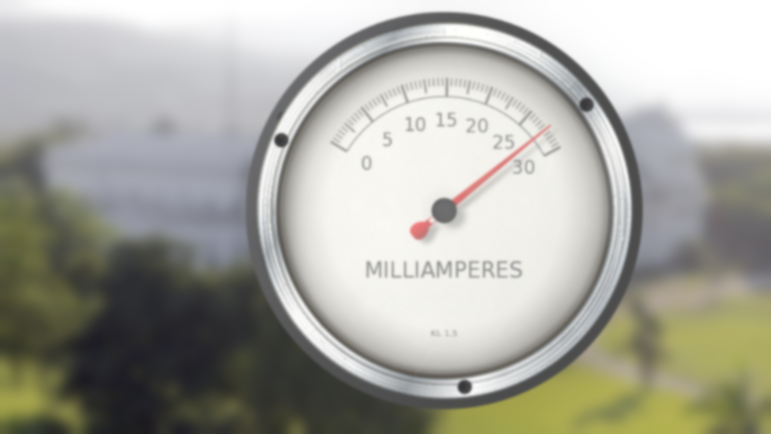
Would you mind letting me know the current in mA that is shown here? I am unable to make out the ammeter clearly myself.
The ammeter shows 27.5 mA
